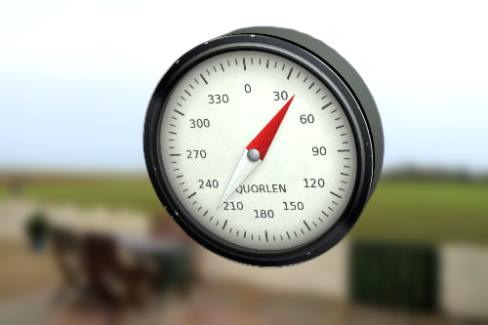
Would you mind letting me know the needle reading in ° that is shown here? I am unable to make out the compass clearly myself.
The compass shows 40 °
